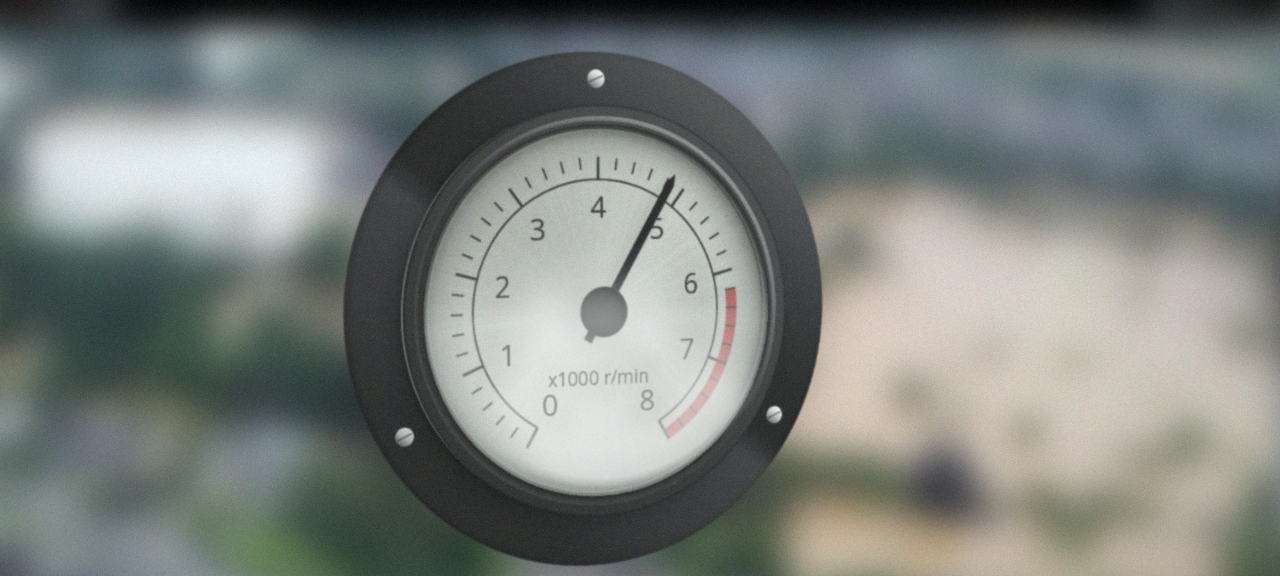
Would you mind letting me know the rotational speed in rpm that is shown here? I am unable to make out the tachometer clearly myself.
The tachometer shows 4800 rpm
